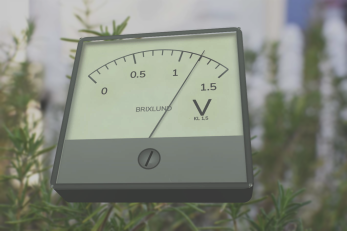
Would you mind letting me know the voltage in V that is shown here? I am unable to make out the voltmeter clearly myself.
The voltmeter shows 1.2 V
